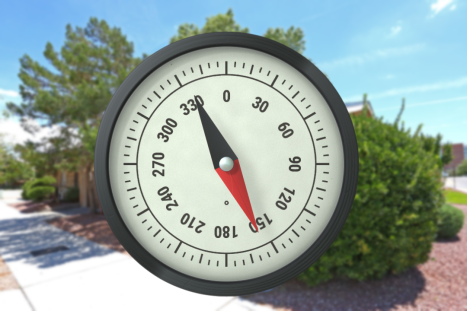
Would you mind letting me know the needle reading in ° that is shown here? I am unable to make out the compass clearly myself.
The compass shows 155 °
